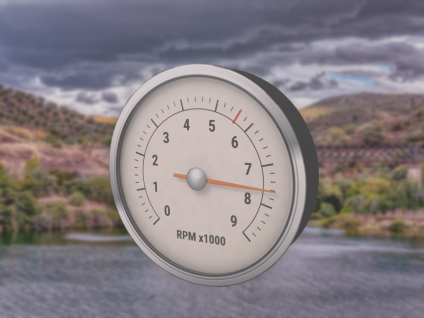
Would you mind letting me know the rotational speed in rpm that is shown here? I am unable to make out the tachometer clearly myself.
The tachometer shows 7600 rpm
